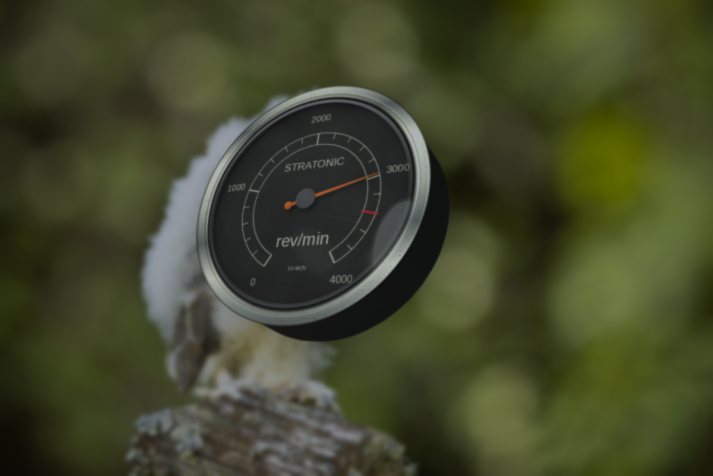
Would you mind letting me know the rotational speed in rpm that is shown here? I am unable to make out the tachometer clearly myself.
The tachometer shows 3000 rpm
